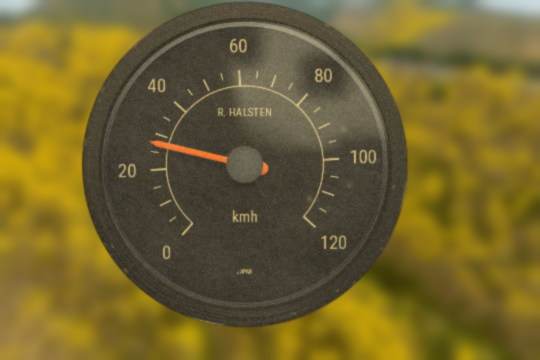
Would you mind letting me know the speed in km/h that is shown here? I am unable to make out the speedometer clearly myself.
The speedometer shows 27.5 km/h
